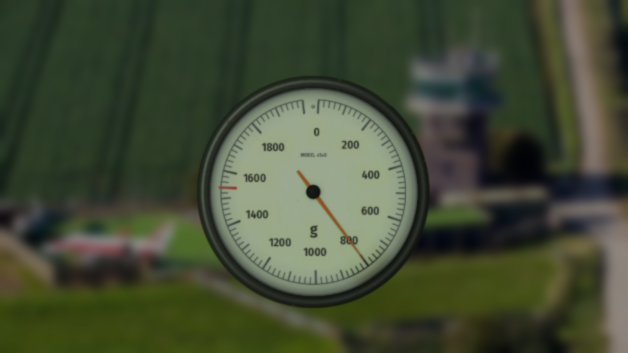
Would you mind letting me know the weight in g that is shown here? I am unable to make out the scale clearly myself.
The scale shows 800 g
